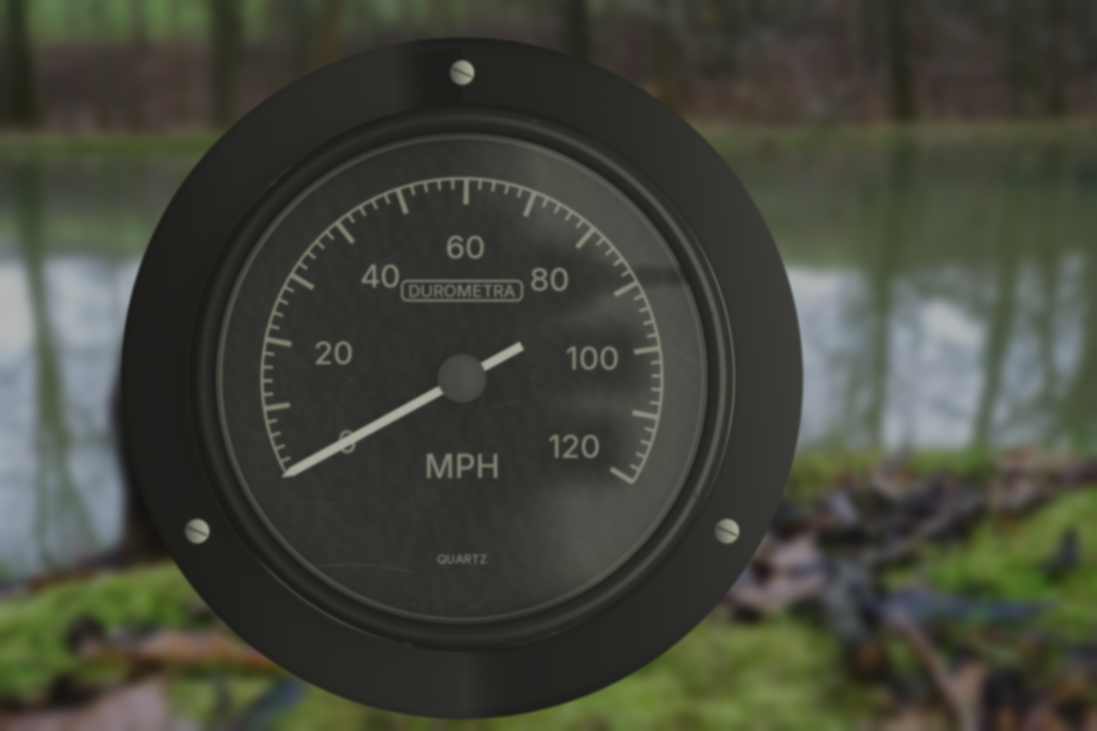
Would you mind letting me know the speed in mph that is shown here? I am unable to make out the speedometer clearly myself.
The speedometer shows 0 mph
